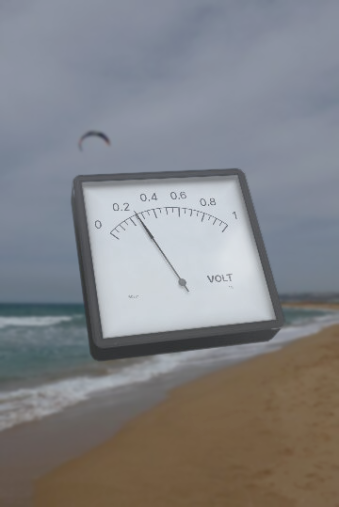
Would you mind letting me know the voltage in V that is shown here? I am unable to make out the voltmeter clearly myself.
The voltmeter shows 0.25 V
